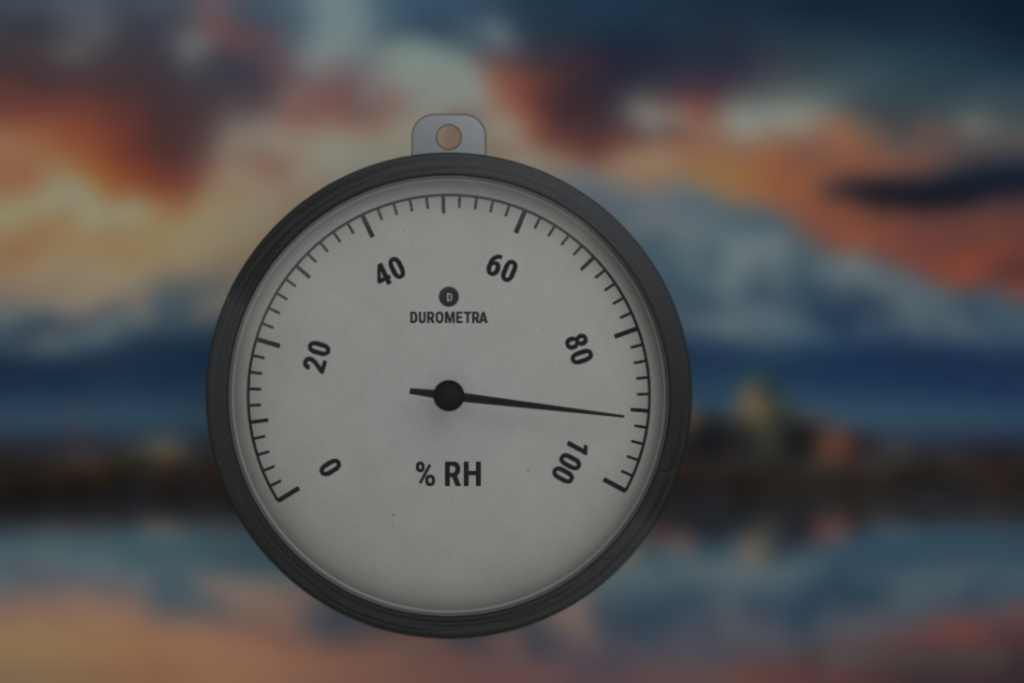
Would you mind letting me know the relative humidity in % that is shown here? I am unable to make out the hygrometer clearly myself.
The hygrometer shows 91 %
